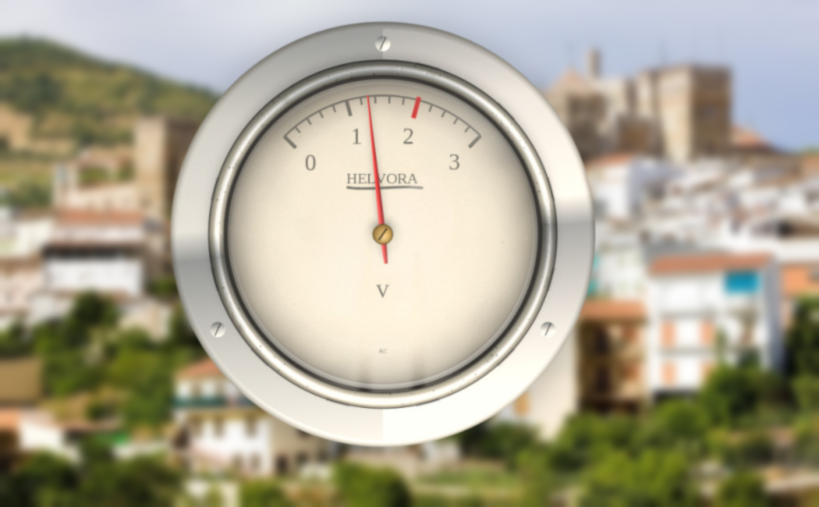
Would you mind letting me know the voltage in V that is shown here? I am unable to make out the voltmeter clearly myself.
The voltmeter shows 1.3 V
